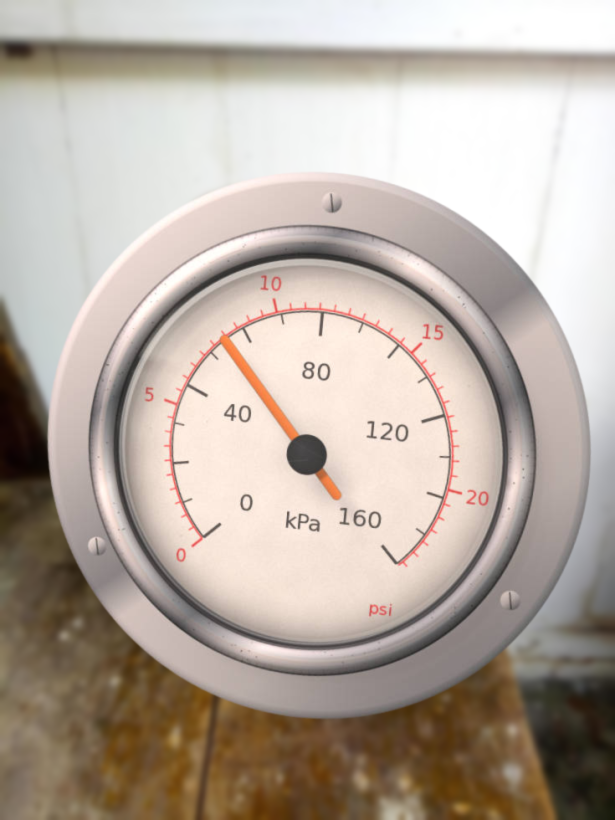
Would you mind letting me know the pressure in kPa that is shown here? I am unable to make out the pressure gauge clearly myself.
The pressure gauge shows 55 kPa
